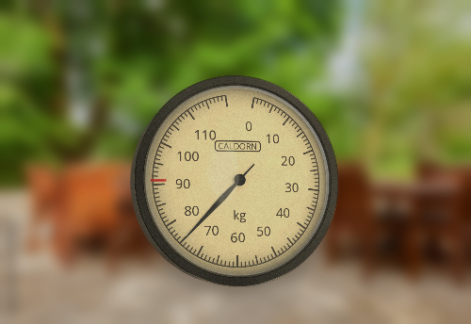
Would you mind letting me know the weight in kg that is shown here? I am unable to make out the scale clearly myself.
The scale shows 75 kg
